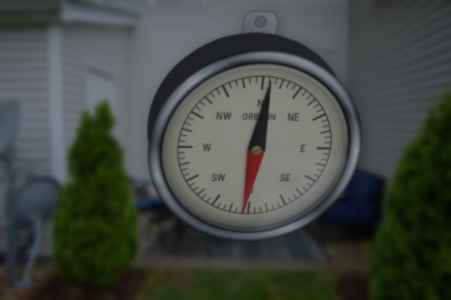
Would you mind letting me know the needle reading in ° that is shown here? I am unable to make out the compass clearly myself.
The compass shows 185 °
